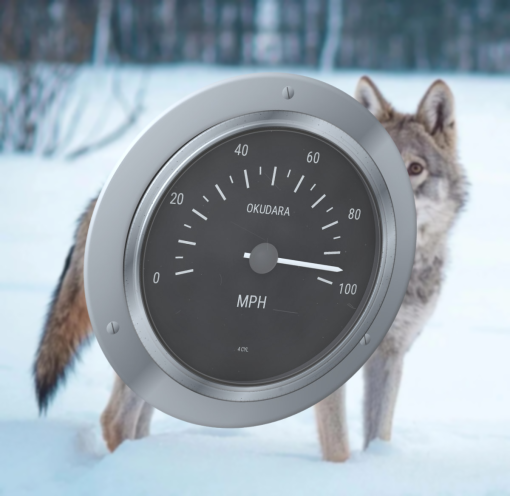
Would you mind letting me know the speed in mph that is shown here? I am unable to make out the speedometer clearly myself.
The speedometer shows 95 mph
